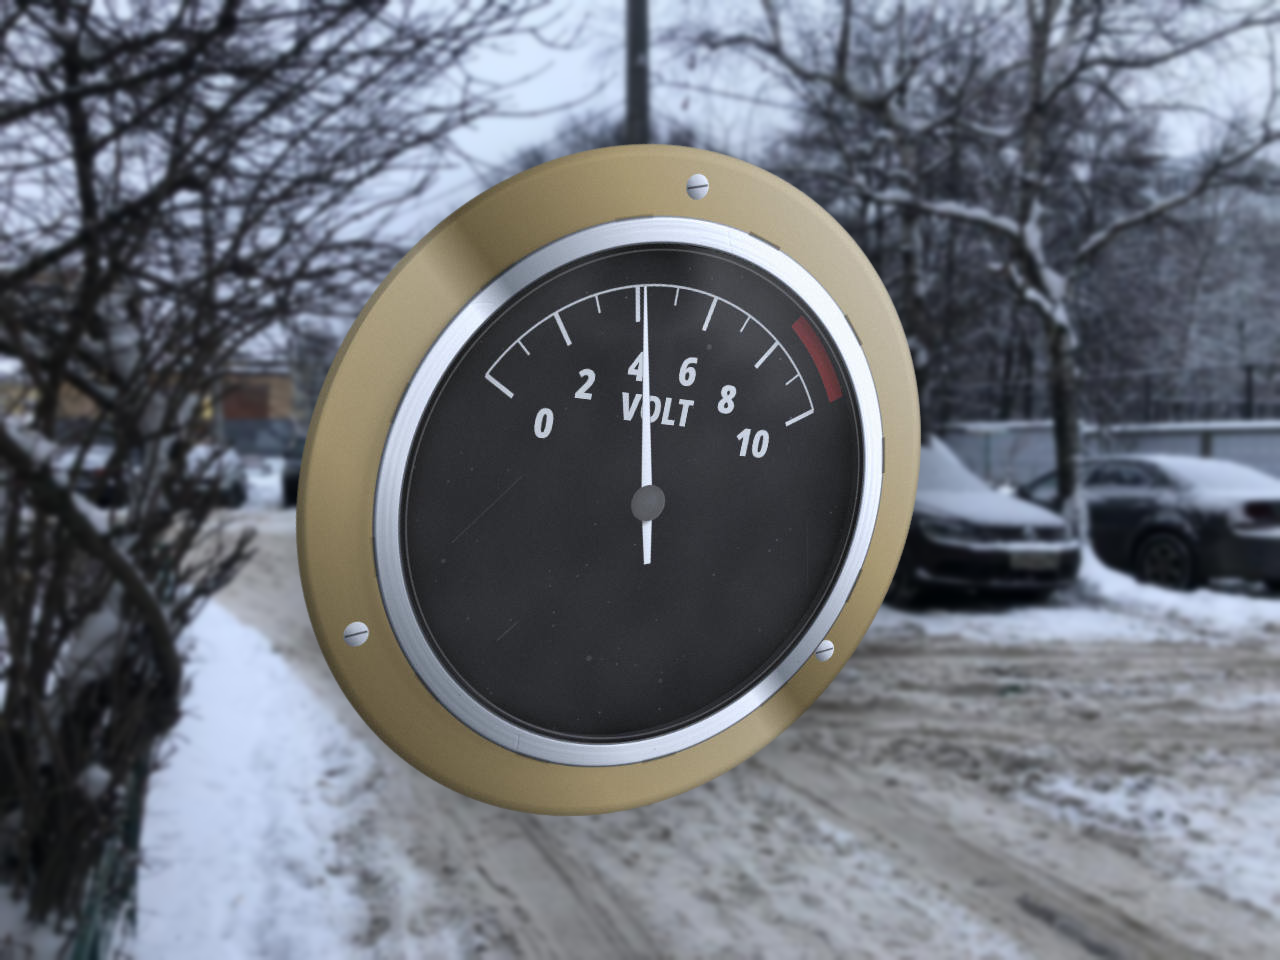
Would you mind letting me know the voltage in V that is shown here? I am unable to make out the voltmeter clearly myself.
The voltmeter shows 4 V
